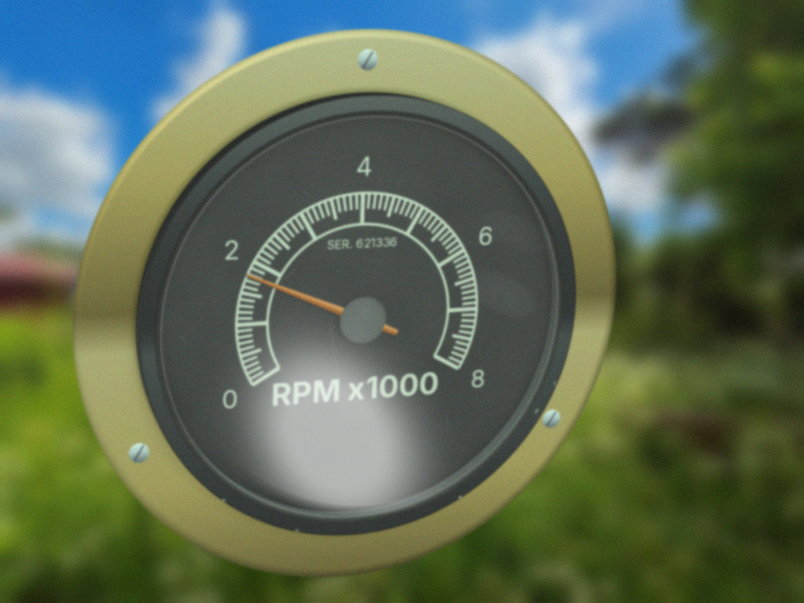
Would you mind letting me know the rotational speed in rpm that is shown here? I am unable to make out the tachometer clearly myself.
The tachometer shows 1800 rpm
